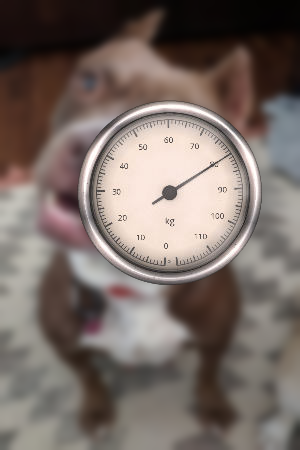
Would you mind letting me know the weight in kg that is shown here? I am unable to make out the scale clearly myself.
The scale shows 80 kg
